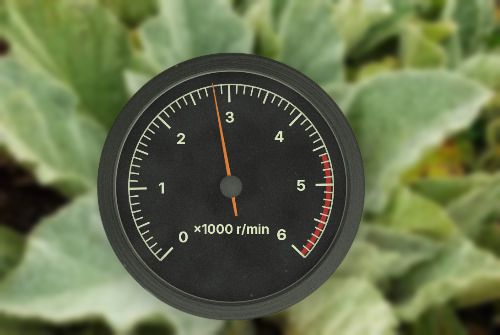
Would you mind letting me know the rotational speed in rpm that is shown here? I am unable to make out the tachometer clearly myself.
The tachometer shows 2800 rpm
